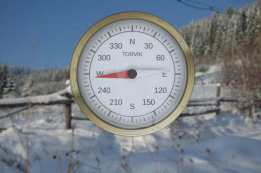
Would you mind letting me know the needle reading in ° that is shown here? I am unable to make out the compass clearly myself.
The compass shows 265 °
